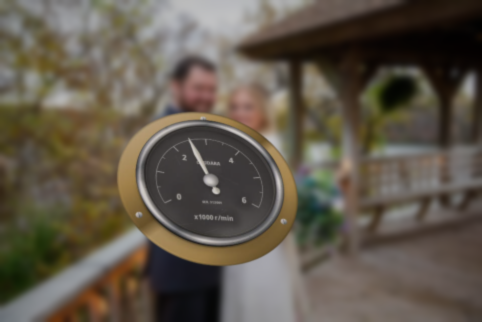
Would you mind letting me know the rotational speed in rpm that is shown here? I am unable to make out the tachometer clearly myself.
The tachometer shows 2500 rpm
